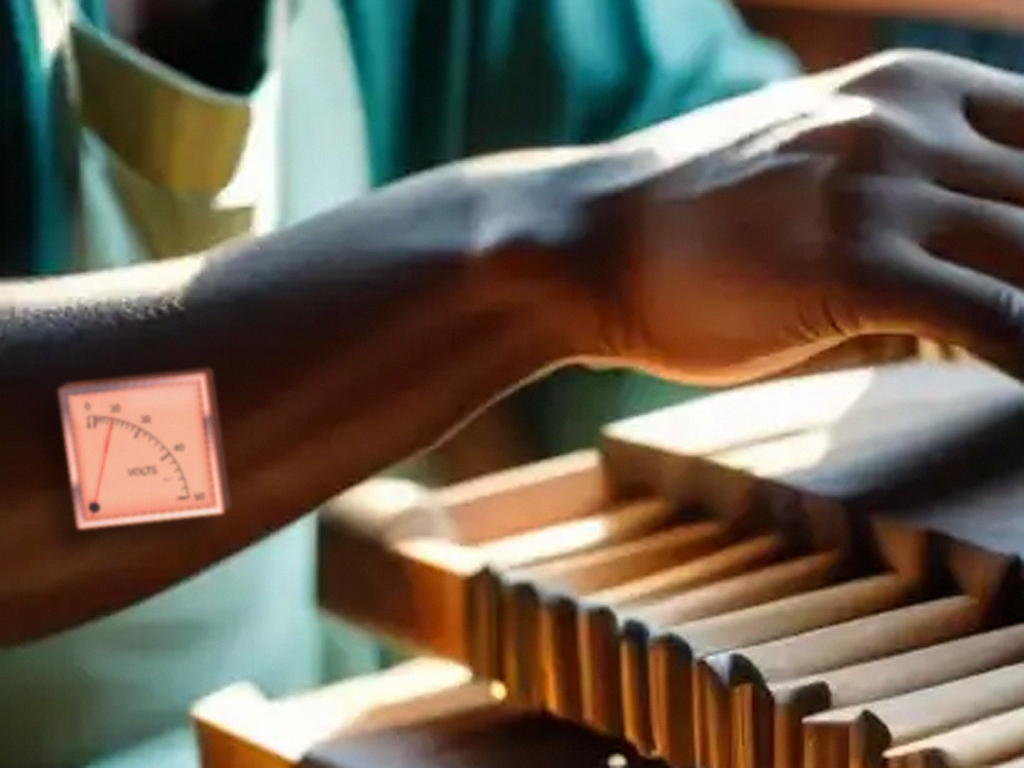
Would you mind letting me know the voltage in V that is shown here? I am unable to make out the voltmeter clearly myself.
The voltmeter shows 20 V
